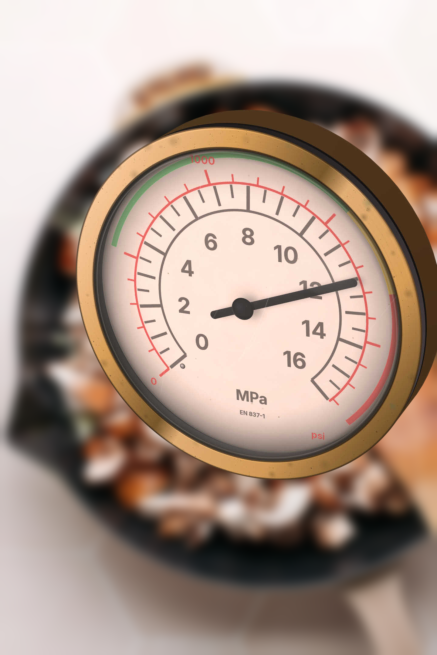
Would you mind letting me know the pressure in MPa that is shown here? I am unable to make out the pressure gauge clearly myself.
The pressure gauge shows 12 MPa
